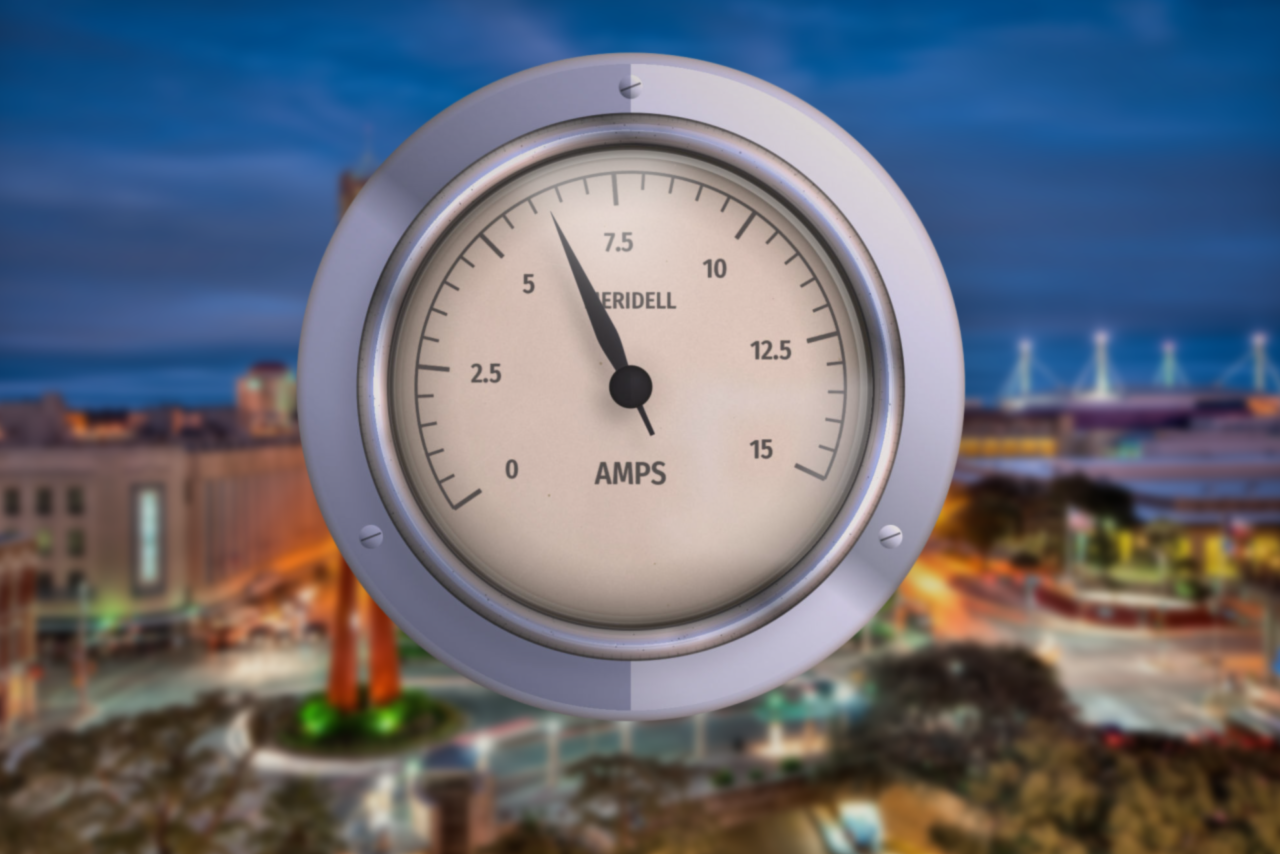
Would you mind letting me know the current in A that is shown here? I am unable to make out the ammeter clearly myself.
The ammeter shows 6.25 A
